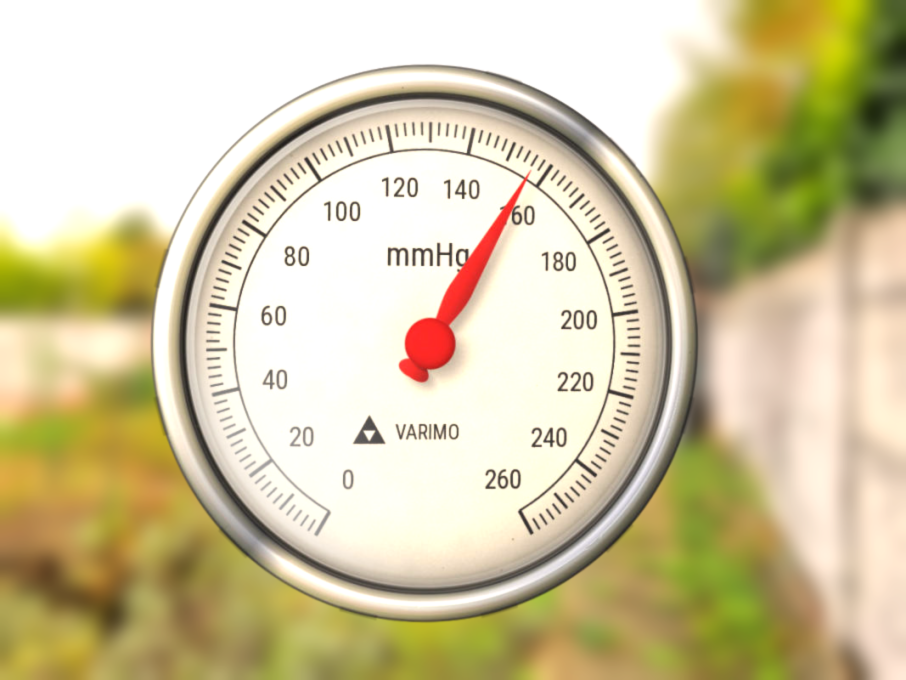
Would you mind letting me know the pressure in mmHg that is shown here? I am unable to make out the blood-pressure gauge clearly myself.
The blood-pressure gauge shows 156 mmHg
